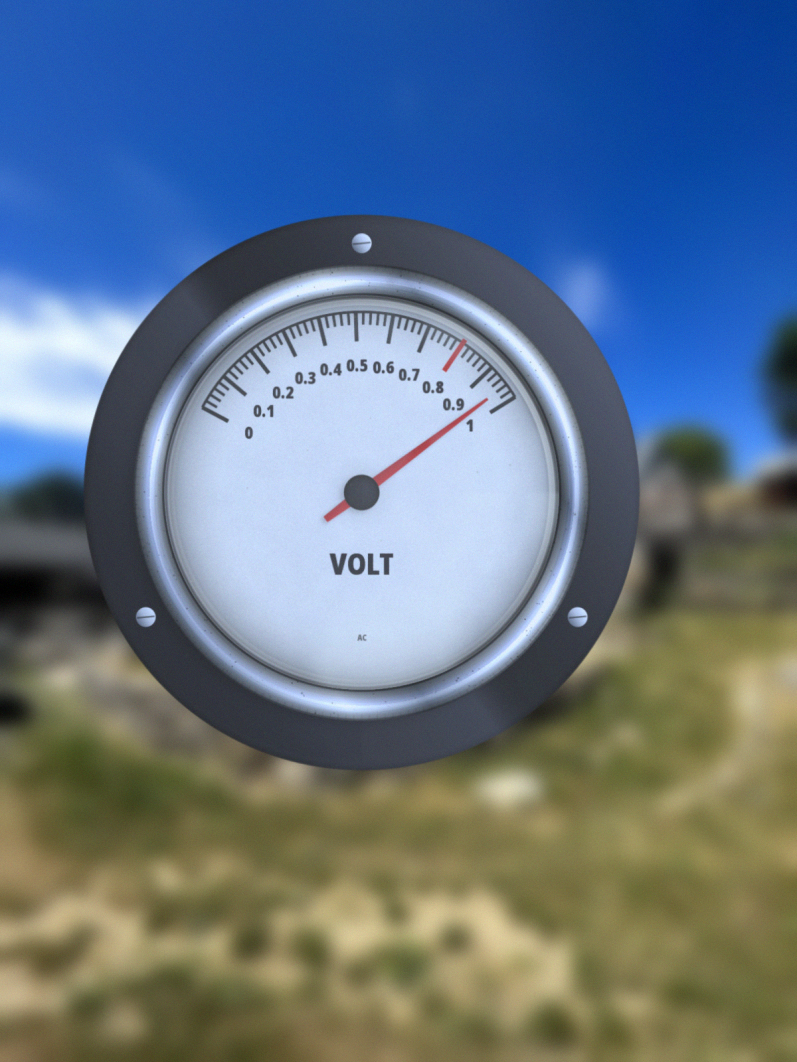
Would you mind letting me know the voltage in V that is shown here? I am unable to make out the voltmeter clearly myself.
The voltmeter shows 0.96 V
